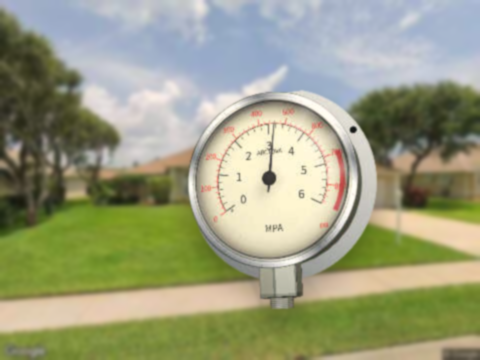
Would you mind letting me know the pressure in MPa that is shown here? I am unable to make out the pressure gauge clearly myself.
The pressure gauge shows 3.2 MPa
